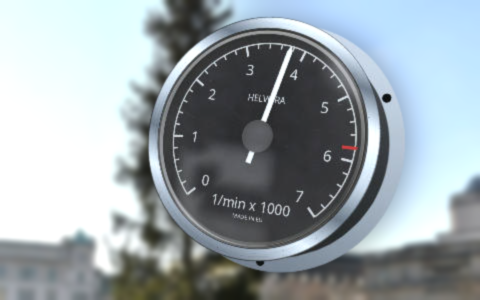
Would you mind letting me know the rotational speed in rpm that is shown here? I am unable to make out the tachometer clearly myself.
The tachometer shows 3800 rpm
